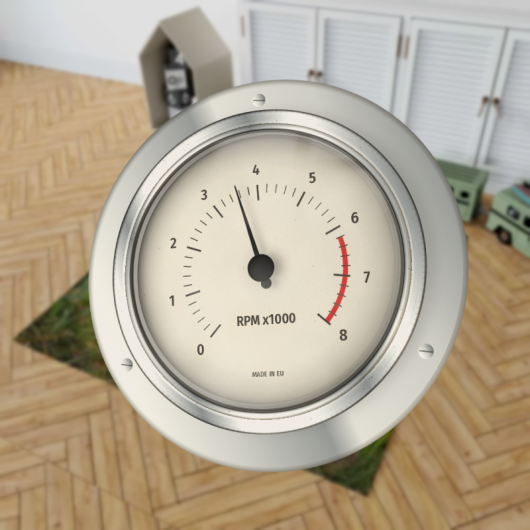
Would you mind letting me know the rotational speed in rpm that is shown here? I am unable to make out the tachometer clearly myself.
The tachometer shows 3600 rpm
